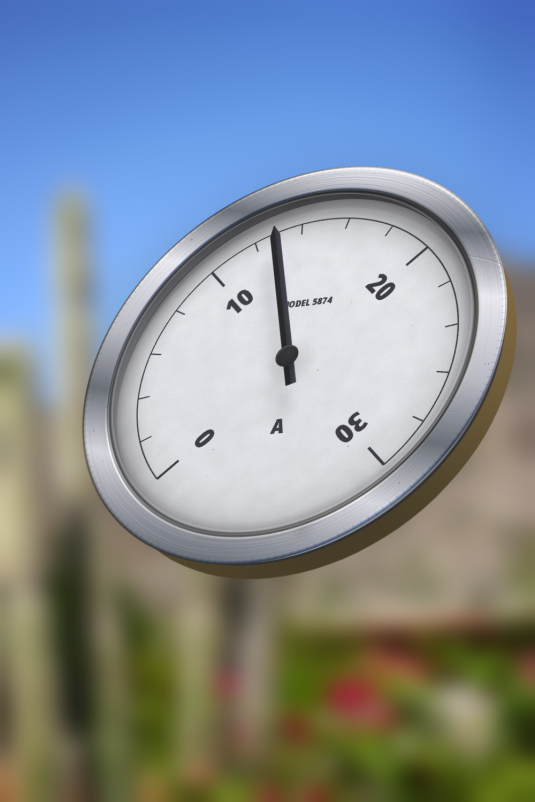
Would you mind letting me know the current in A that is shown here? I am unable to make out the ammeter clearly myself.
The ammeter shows 13 A
